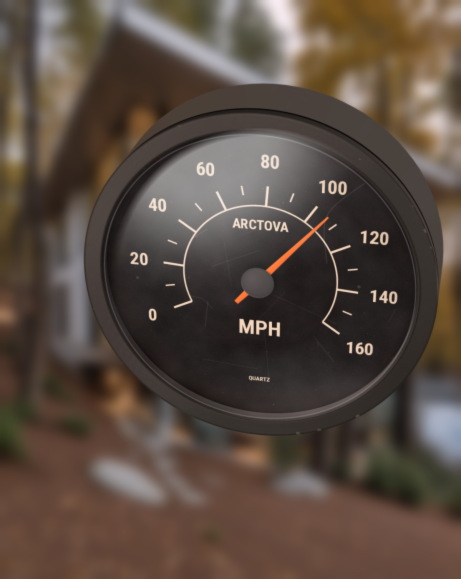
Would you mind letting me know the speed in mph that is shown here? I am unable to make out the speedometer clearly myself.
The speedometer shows 105 mph
